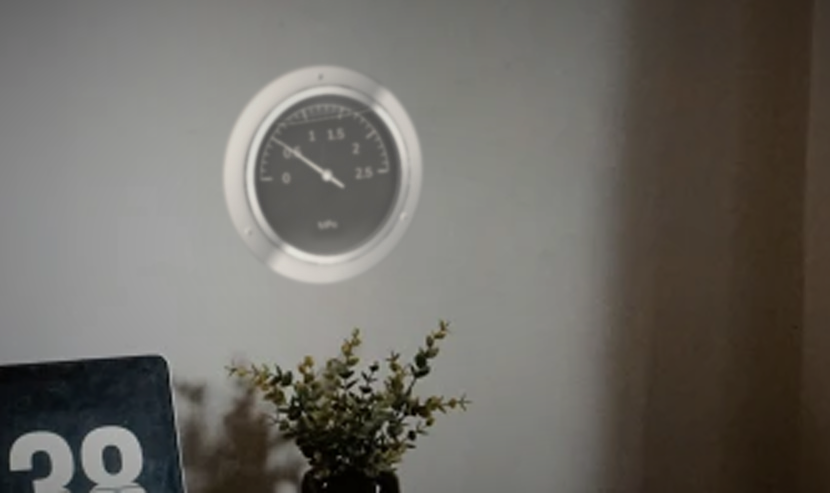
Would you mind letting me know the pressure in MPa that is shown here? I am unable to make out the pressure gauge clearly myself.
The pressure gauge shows 0.5 MPa
